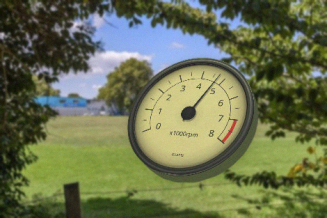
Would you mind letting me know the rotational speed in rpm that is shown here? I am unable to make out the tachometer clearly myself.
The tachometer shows 4750 rpm
